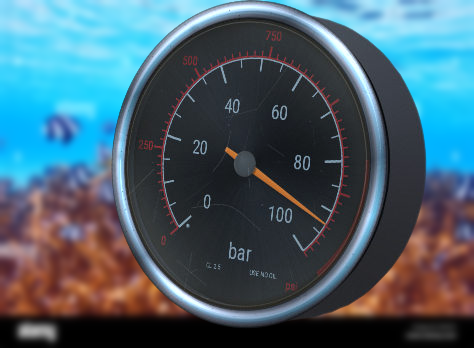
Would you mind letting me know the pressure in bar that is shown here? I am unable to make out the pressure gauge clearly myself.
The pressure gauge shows 92.5 bar
